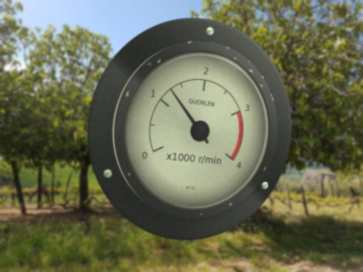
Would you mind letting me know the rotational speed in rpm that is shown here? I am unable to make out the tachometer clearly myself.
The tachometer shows 1250 rpm
